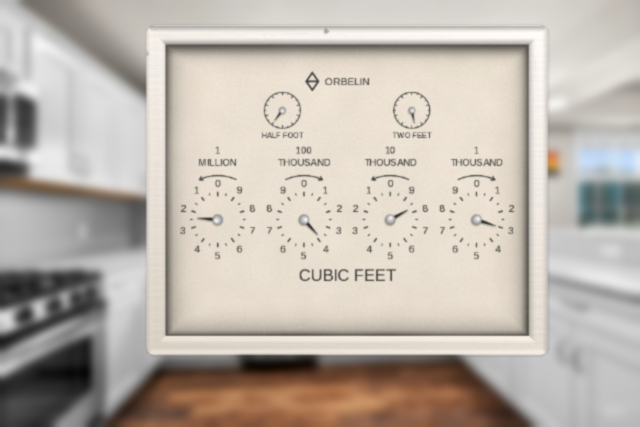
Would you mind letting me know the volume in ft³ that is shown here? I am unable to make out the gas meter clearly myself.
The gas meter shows 238300 ft³
